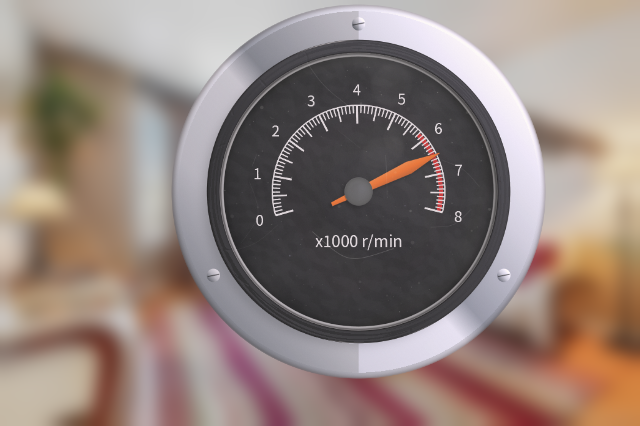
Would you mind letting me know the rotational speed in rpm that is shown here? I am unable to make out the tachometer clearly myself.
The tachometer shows 6500 rpm
